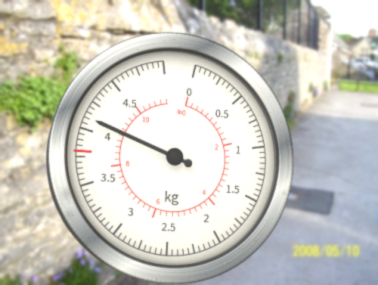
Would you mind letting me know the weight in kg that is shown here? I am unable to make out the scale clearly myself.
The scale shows 4.1 kg
